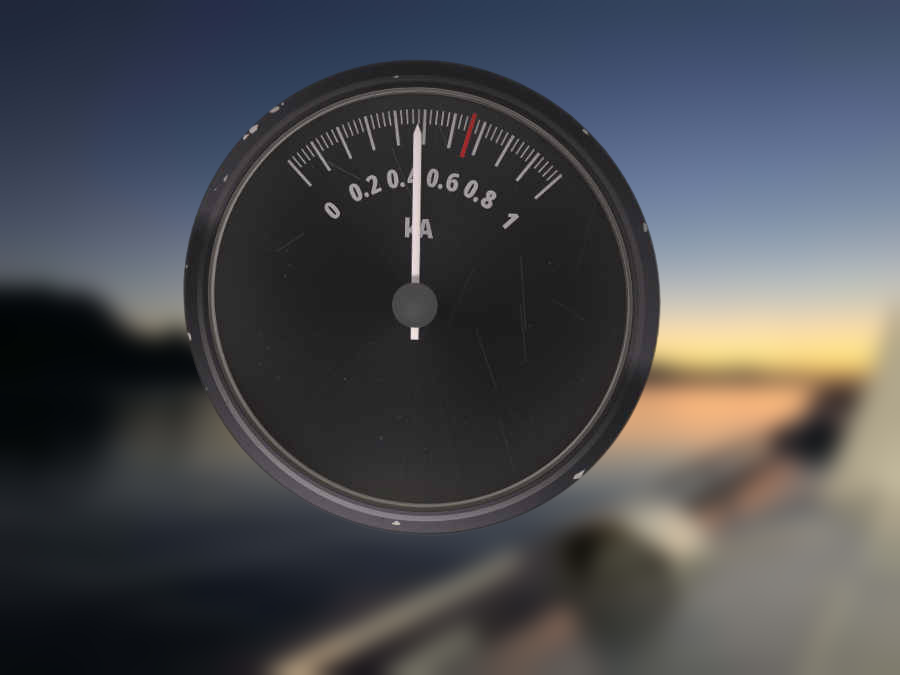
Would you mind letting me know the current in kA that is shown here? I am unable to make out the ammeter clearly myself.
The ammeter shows 0.48 kA
